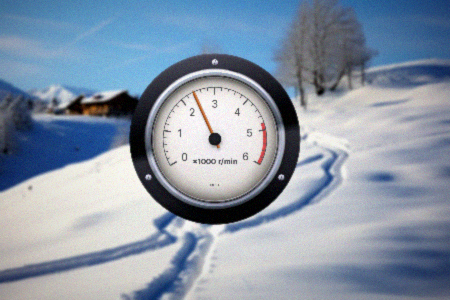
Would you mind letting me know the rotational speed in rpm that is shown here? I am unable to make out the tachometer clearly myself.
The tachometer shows 2400 rpm
